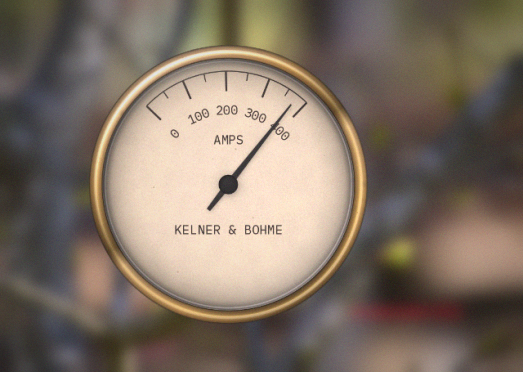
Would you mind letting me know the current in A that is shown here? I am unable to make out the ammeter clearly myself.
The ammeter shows 375 A
